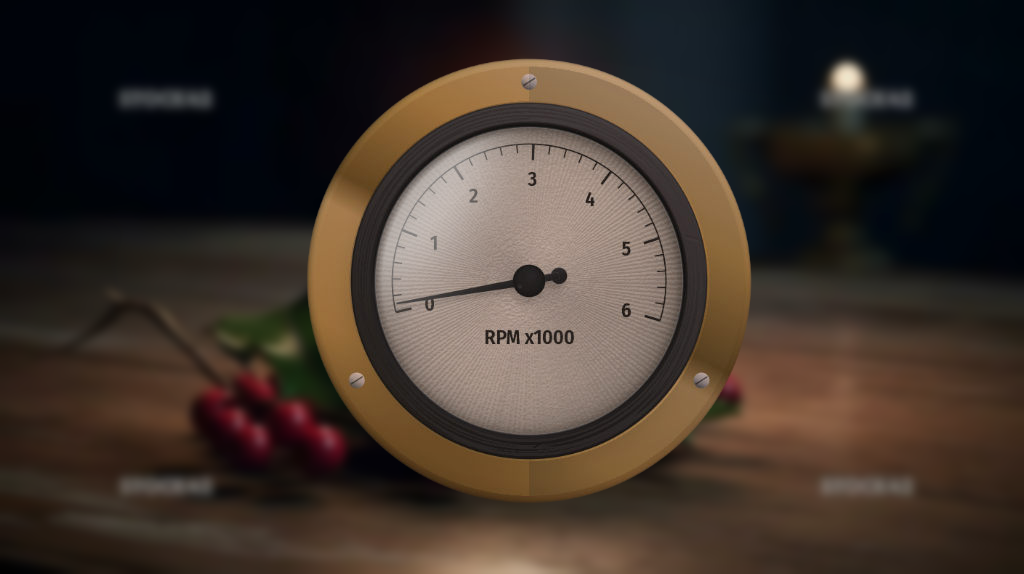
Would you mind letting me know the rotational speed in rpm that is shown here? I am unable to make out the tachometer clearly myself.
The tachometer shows 100 rpm
